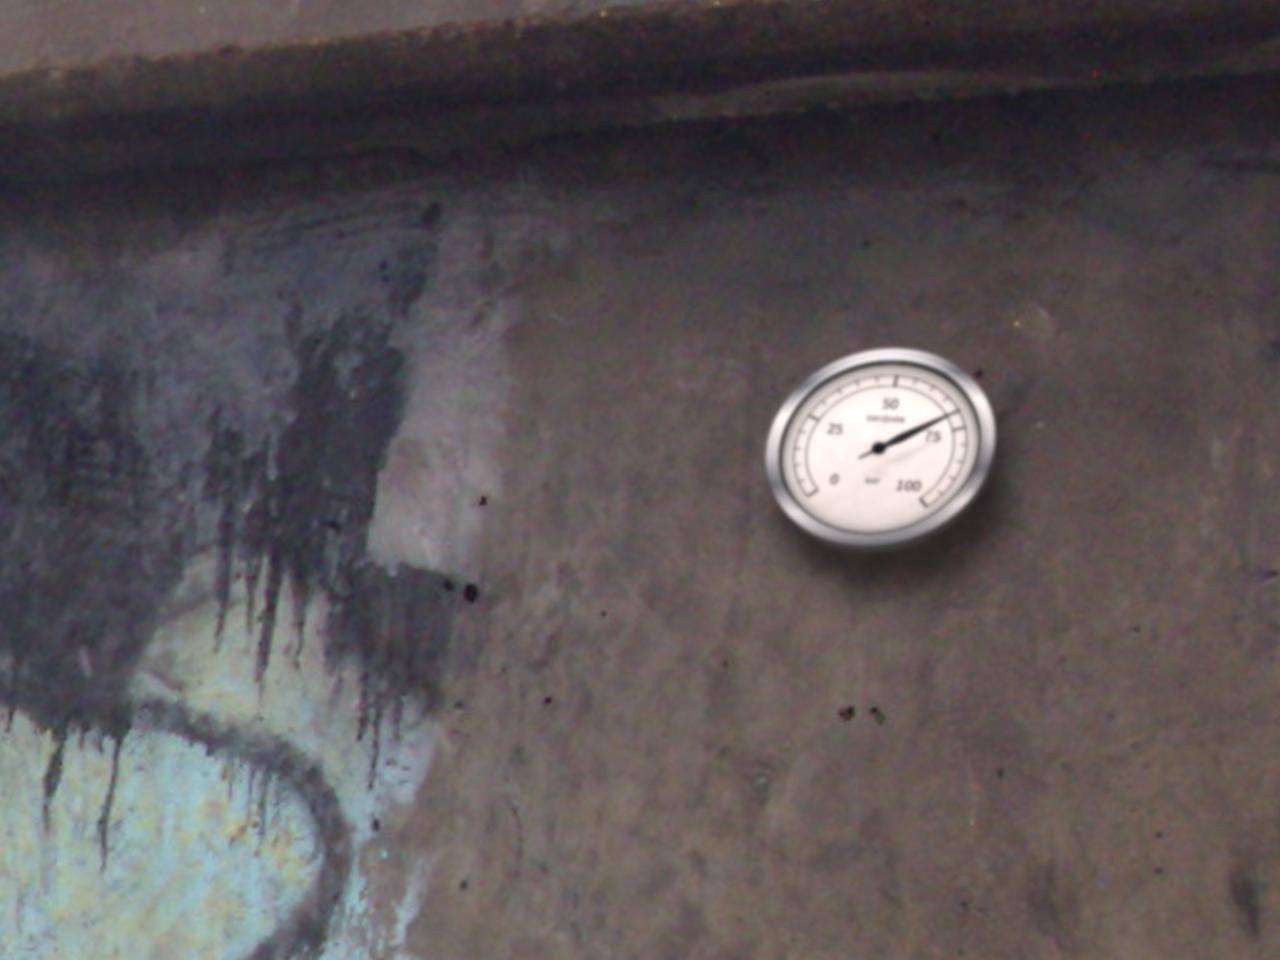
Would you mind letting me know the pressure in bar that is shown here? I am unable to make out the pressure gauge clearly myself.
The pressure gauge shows 70 bar
